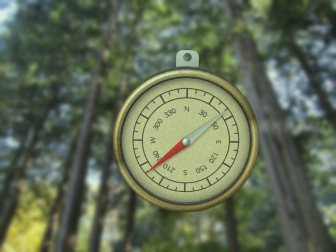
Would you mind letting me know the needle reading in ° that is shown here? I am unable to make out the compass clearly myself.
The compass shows 230 °
